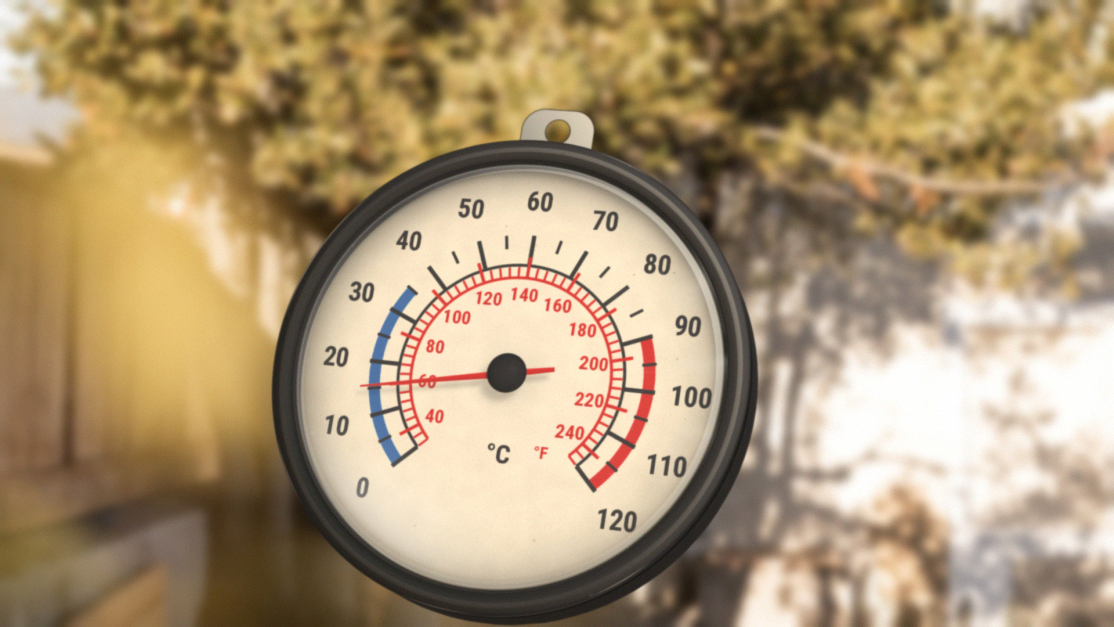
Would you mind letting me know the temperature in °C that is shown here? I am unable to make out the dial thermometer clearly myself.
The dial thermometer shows 15 °C
